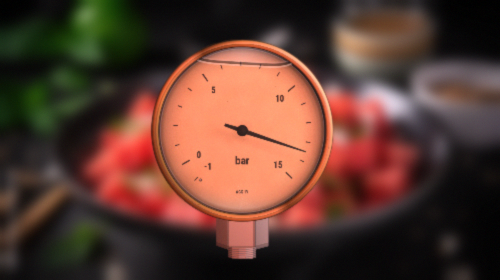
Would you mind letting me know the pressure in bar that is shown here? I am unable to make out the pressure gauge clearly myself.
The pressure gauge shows 13.5 bar
